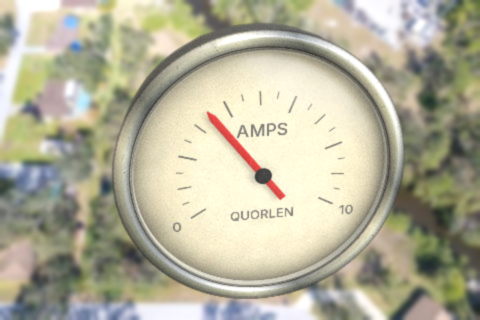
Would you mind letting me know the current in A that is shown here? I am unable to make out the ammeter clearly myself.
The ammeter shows 3.5 A
